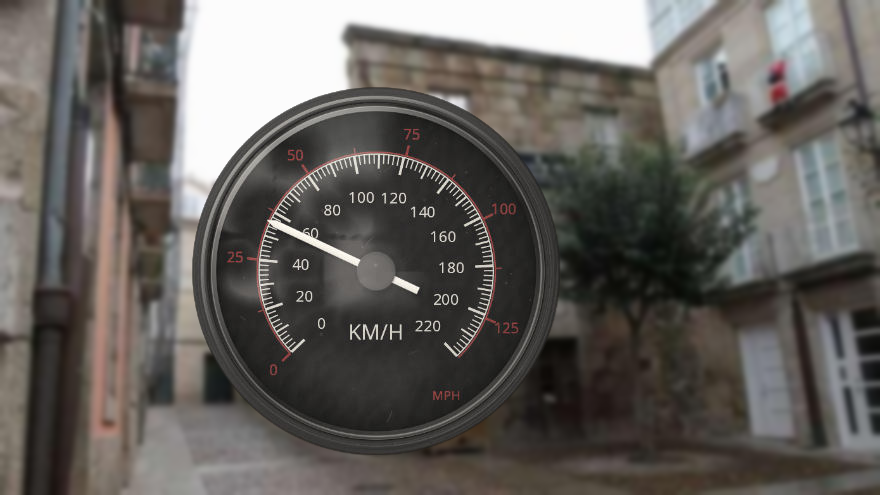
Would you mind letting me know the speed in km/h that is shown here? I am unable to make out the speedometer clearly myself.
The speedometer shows 56 km/h
